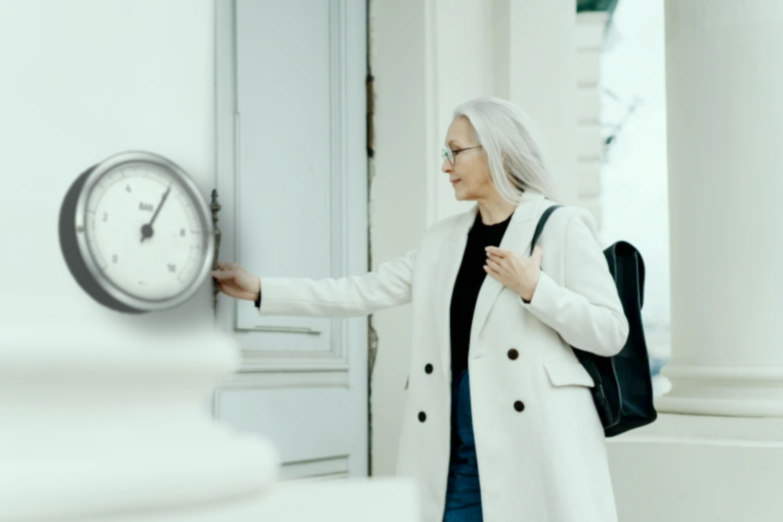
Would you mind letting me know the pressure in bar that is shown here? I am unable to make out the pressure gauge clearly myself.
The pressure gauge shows 6 bar
